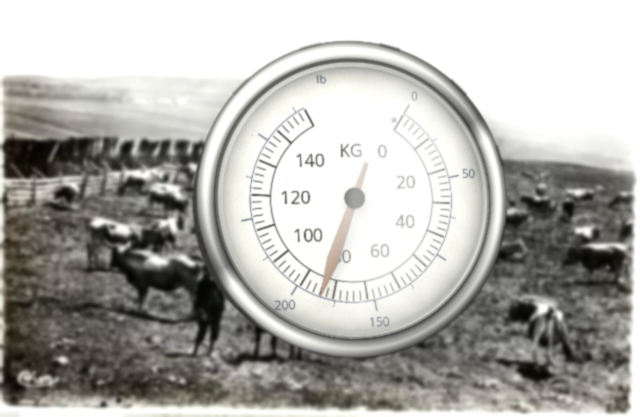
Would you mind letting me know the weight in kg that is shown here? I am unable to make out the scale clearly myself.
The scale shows 84 kg
